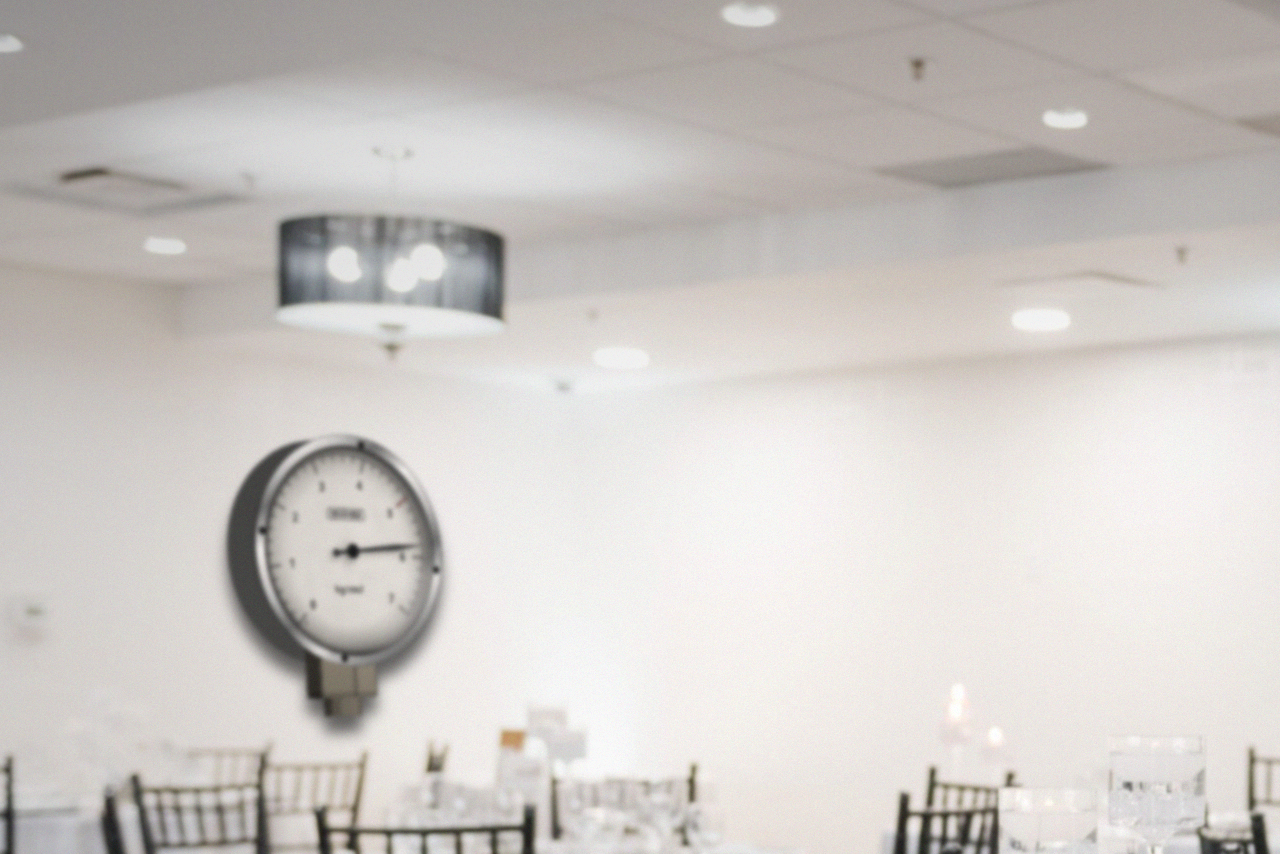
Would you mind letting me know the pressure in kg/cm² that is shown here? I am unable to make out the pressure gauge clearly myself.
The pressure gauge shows 5.8 kg/cm²
